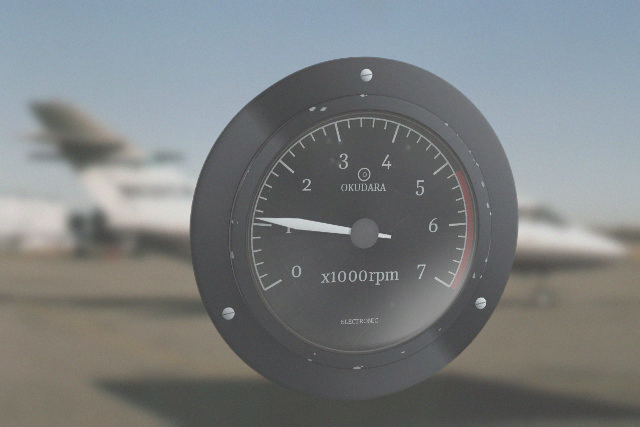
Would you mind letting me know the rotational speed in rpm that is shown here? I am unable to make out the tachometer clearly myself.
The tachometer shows 1100 rpm
